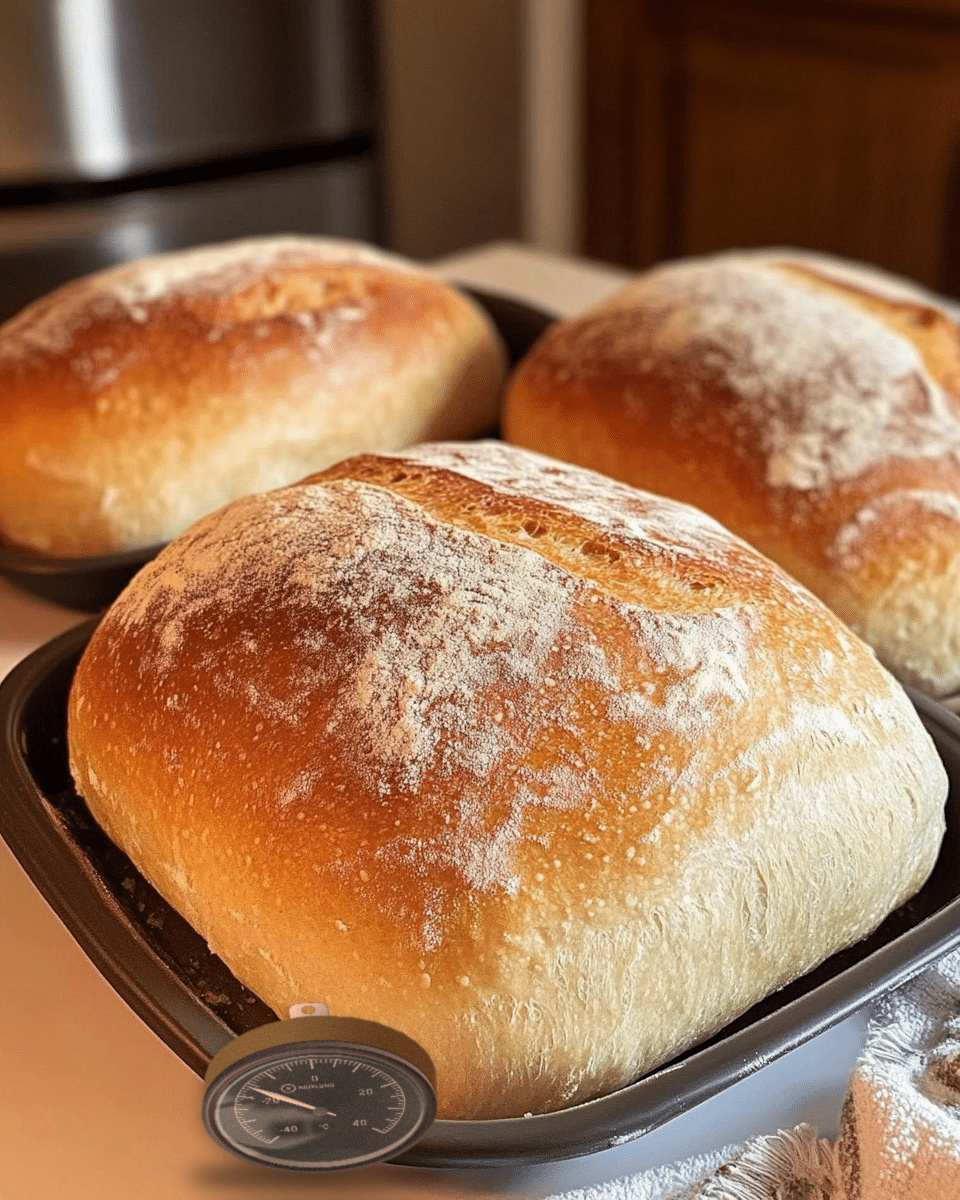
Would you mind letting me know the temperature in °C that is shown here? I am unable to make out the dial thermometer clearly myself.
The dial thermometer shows -15 °C
